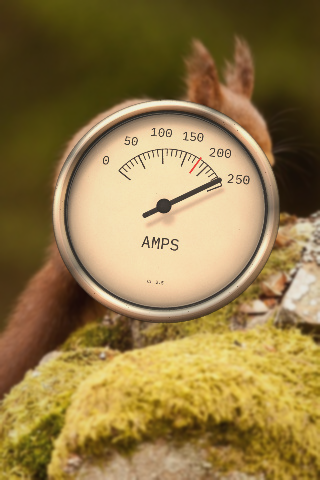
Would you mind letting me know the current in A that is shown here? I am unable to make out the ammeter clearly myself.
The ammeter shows 240 A
